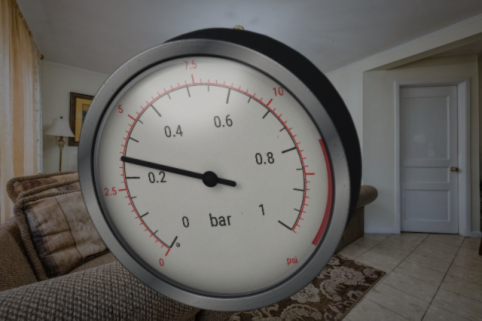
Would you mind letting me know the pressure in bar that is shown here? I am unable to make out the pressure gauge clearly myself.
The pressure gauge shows 0.25 bar
